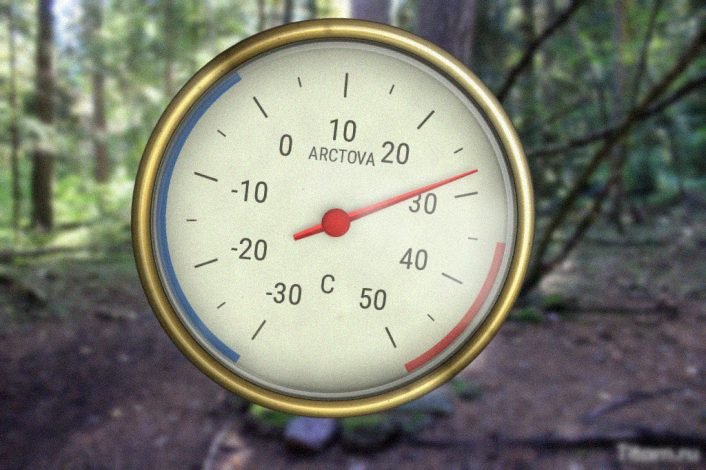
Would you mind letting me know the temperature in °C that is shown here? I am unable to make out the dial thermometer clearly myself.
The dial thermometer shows 27.5 °C
